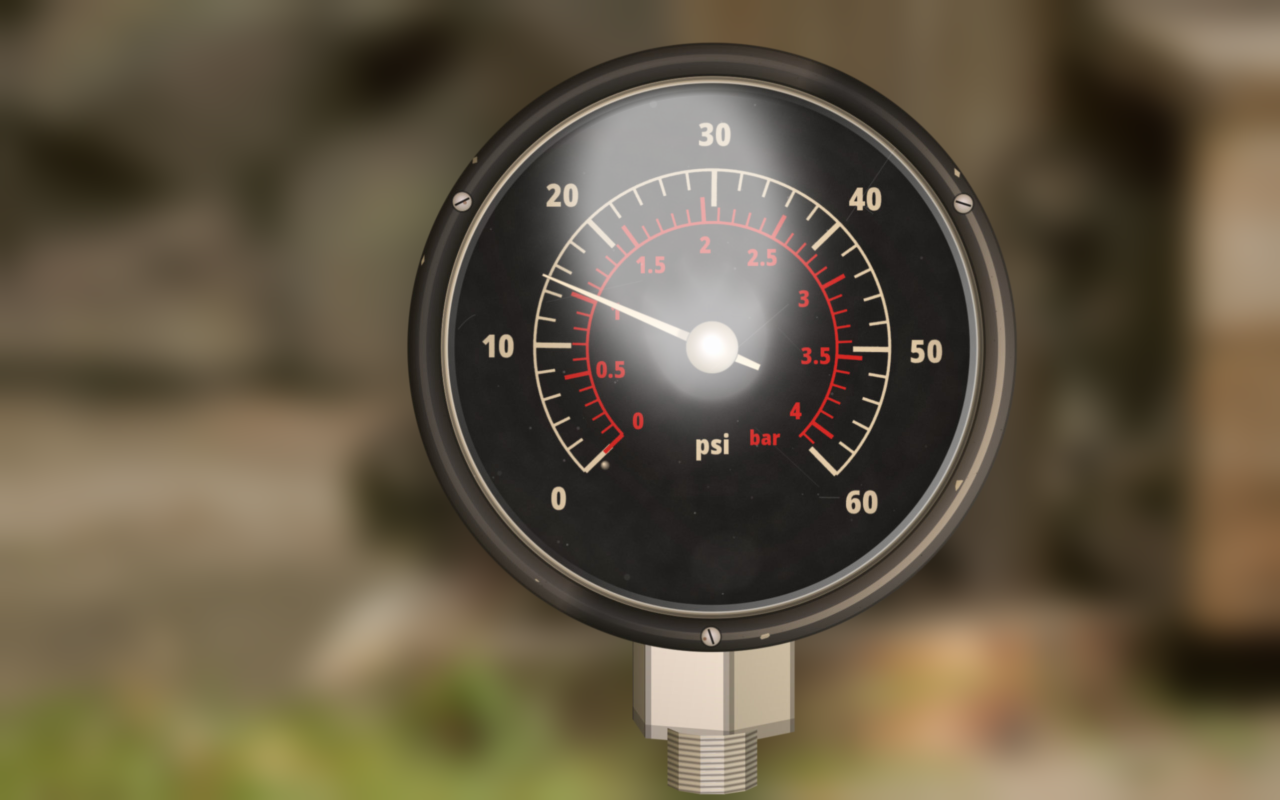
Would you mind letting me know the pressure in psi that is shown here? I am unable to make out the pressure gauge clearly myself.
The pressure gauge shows 15 psi
